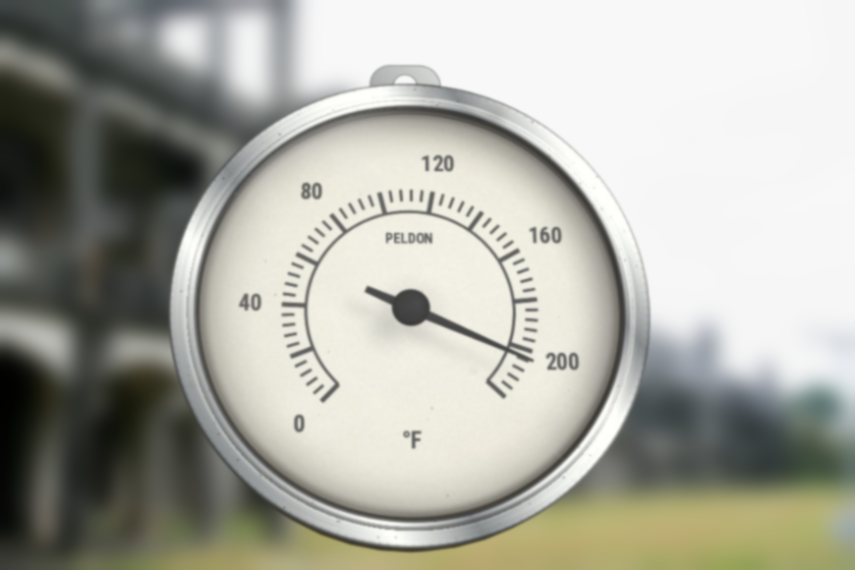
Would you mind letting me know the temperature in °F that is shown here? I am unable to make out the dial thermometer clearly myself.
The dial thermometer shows 204 °F
